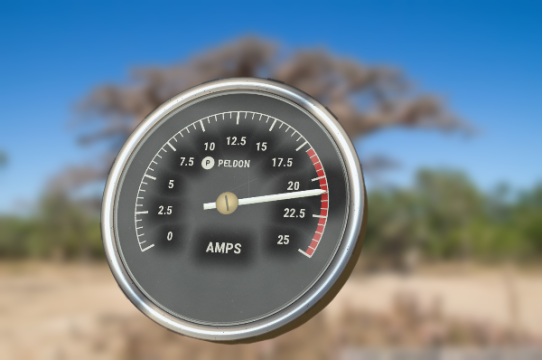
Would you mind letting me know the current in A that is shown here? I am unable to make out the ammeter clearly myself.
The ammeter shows 21 A
